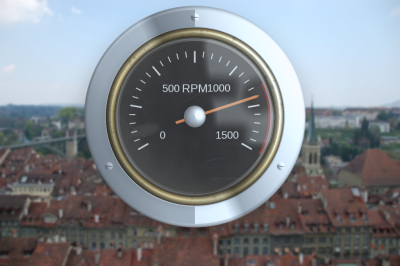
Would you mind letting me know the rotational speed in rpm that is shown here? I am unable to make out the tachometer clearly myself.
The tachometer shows 1200 rpm
